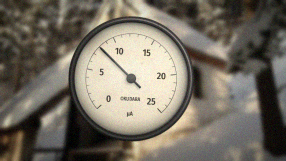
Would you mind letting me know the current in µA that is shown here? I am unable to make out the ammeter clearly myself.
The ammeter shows 8 µA
